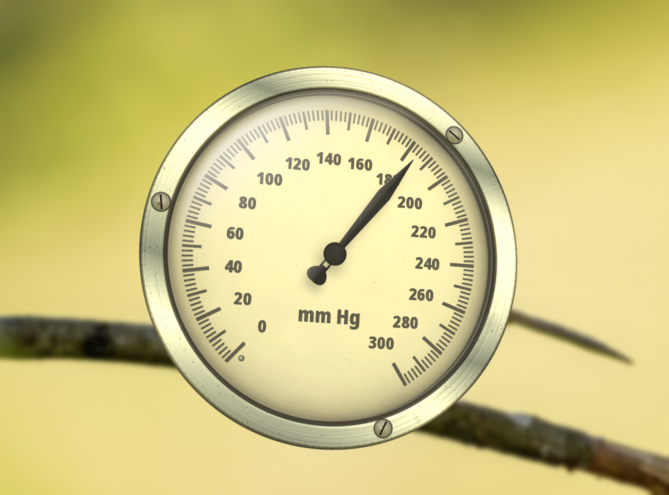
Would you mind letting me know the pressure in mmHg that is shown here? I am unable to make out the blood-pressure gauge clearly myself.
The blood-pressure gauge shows 184 mmHg
